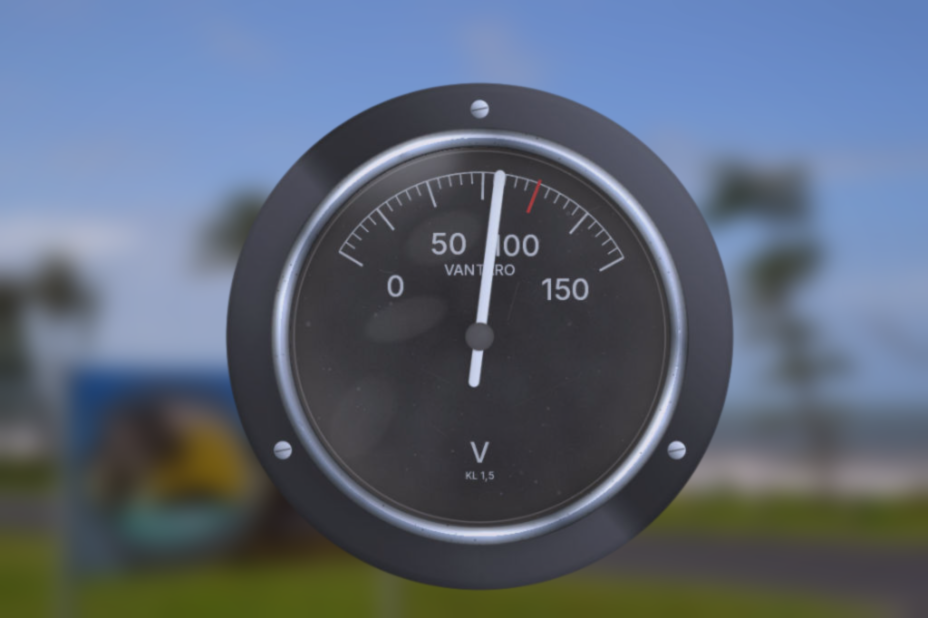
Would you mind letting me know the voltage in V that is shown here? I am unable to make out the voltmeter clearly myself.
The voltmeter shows 82.5 V
